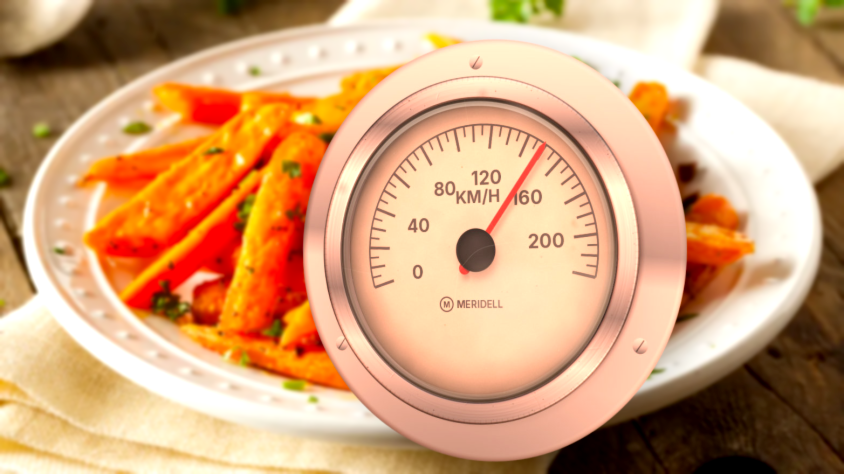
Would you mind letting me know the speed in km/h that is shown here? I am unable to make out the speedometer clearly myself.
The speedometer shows 150 km/h
